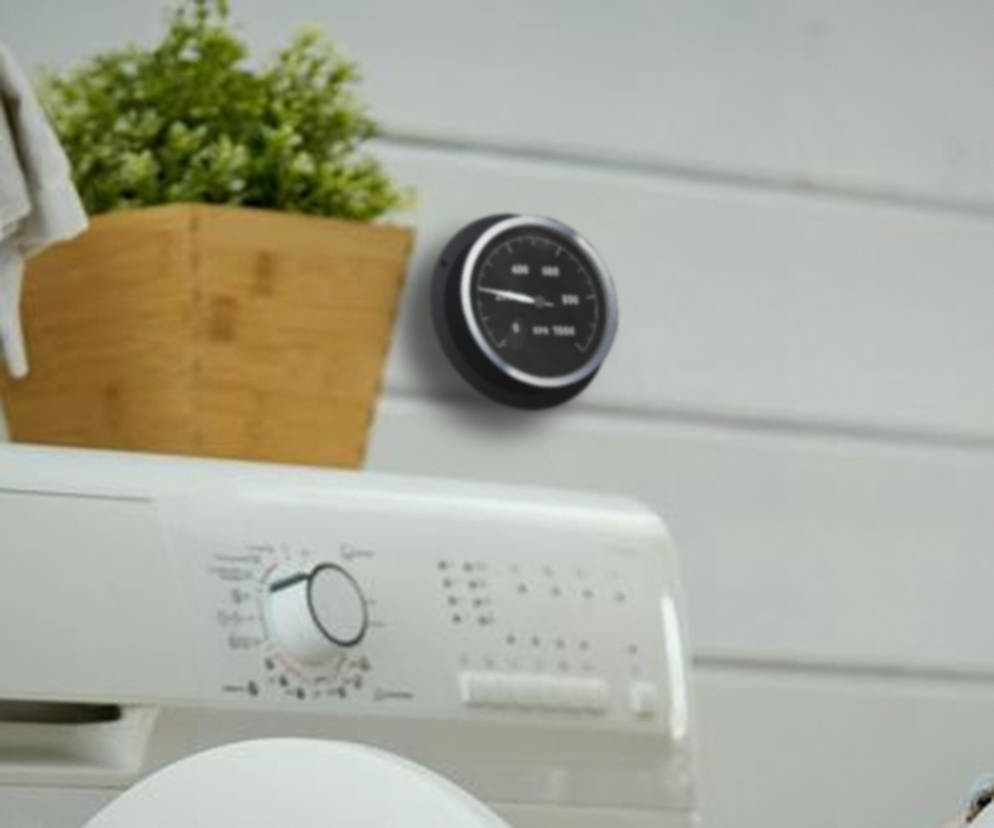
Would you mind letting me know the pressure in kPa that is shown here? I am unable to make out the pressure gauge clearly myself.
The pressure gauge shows 200 kPa
